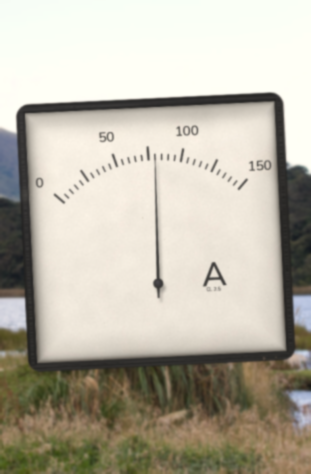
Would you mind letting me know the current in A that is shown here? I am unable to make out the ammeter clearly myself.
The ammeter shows 80 A
